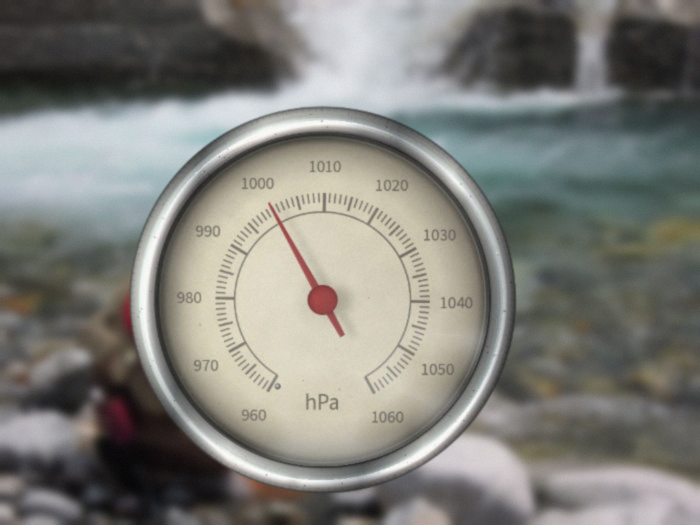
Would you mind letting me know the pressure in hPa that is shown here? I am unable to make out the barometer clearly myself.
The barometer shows 1000 hPa
